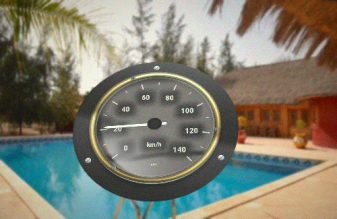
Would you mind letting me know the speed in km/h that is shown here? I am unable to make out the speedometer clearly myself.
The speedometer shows 20 km/h
